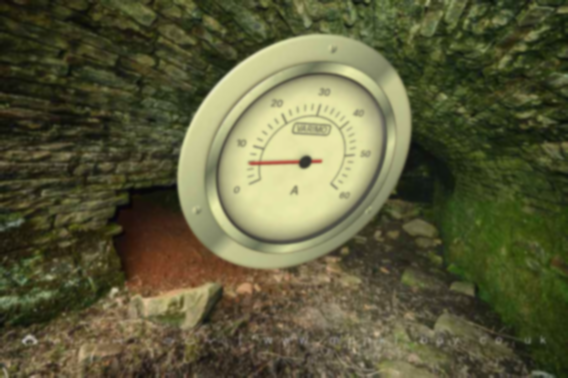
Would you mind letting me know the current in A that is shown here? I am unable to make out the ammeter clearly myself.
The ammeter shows 6 A
